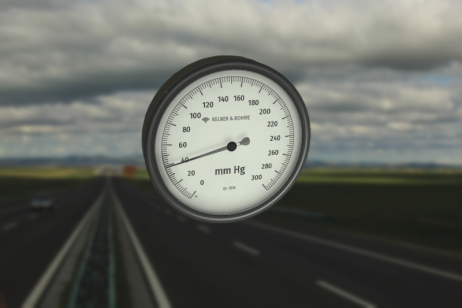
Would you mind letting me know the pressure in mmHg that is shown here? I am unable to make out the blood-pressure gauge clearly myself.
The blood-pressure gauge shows 40 mmHg
